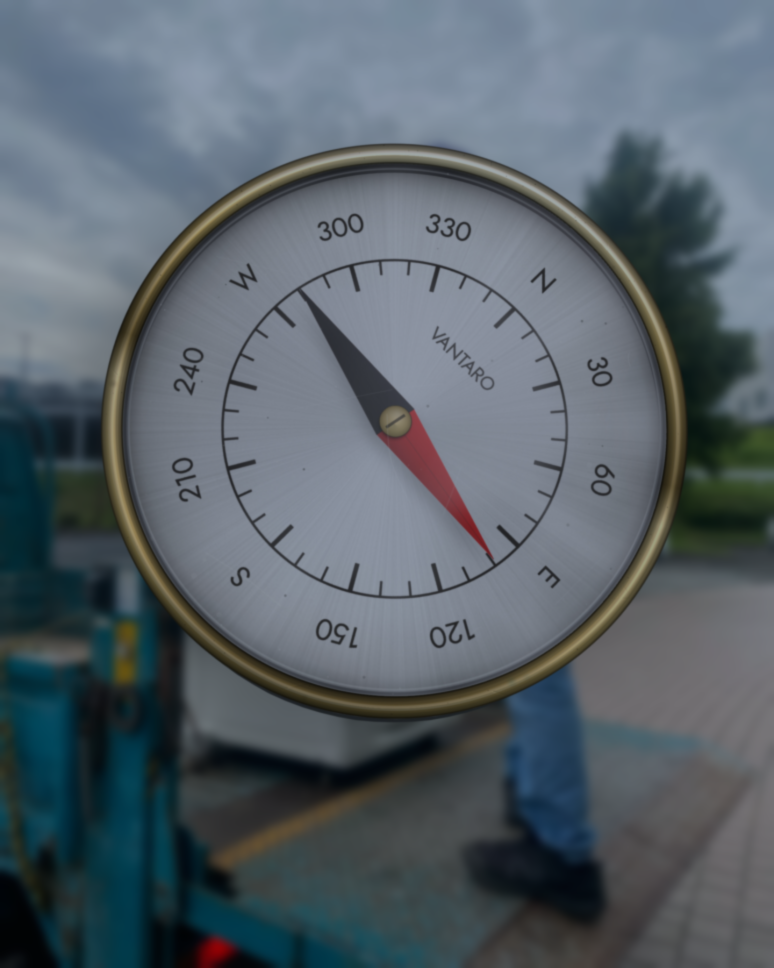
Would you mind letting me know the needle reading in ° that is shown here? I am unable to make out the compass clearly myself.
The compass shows 100 °
